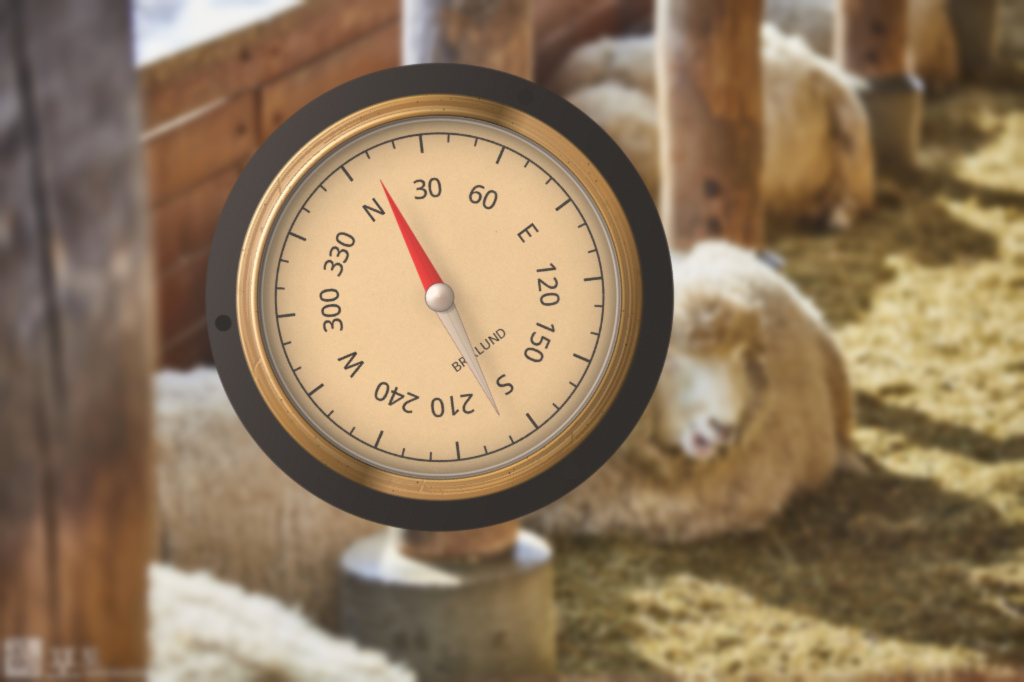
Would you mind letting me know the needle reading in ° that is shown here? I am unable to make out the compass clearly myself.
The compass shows 10 °
